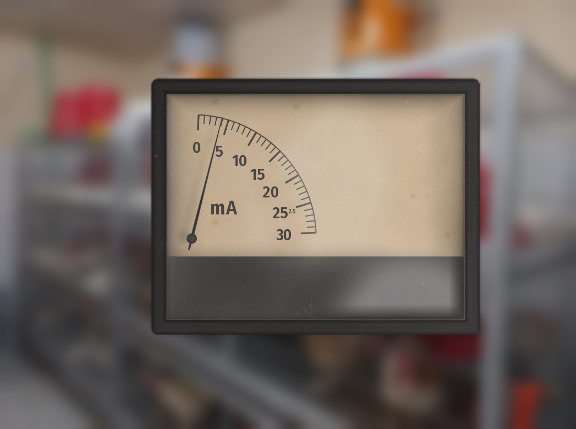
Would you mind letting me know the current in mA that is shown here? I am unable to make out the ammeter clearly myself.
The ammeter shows 4 mA
